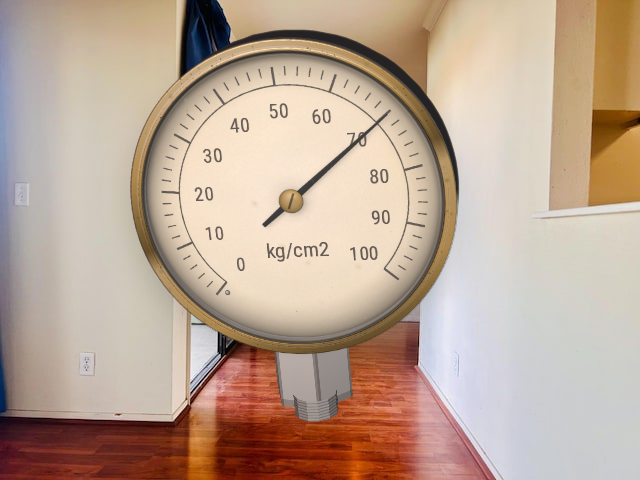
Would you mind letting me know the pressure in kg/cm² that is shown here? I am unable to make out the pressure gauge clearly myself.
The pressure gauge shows 70 kg/cm²
